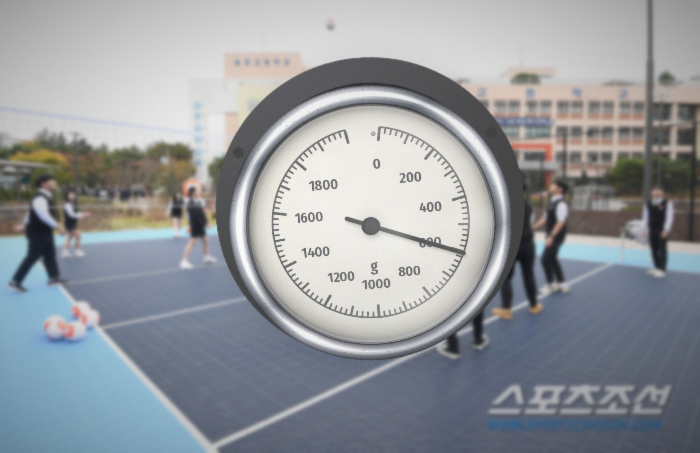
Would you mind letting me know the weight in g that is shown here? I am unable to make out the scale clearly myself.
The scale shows 600 g
